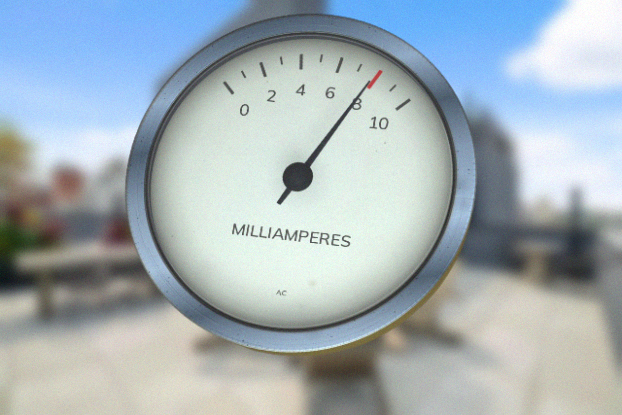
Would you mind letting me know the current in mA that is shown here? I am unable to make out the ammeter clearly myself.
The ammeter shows 8 mA
